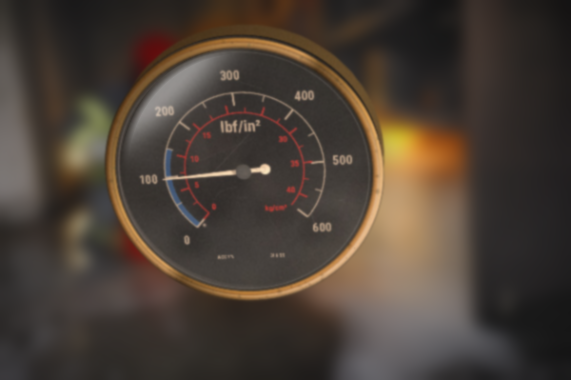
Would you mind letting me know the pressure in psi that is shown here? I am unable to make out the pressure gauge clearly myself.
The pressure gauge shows 100 psi
